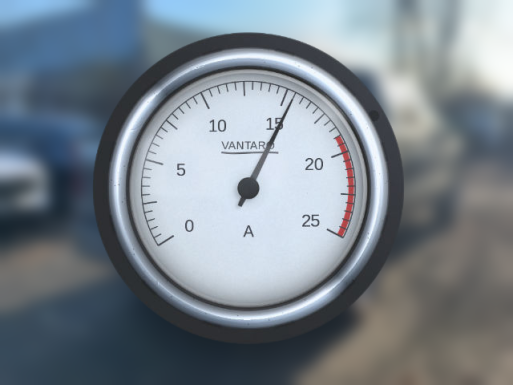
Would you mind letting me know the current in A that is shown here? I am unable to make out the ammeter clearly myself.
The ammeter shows 15.5 A
